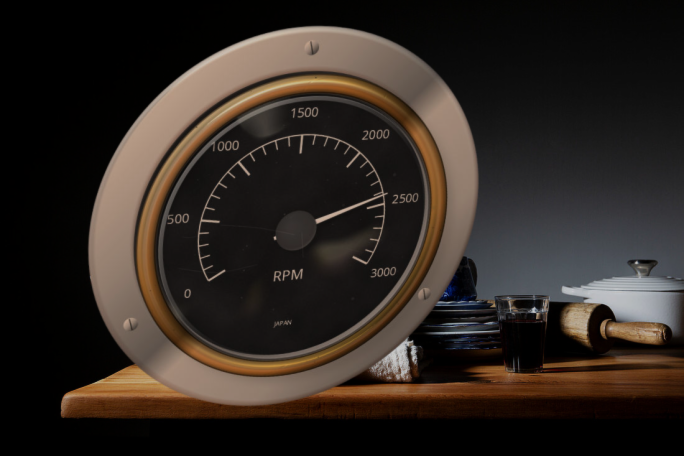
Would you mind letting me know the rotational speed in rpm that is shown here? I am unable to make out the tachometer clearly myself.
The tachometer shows 2400 rpm
